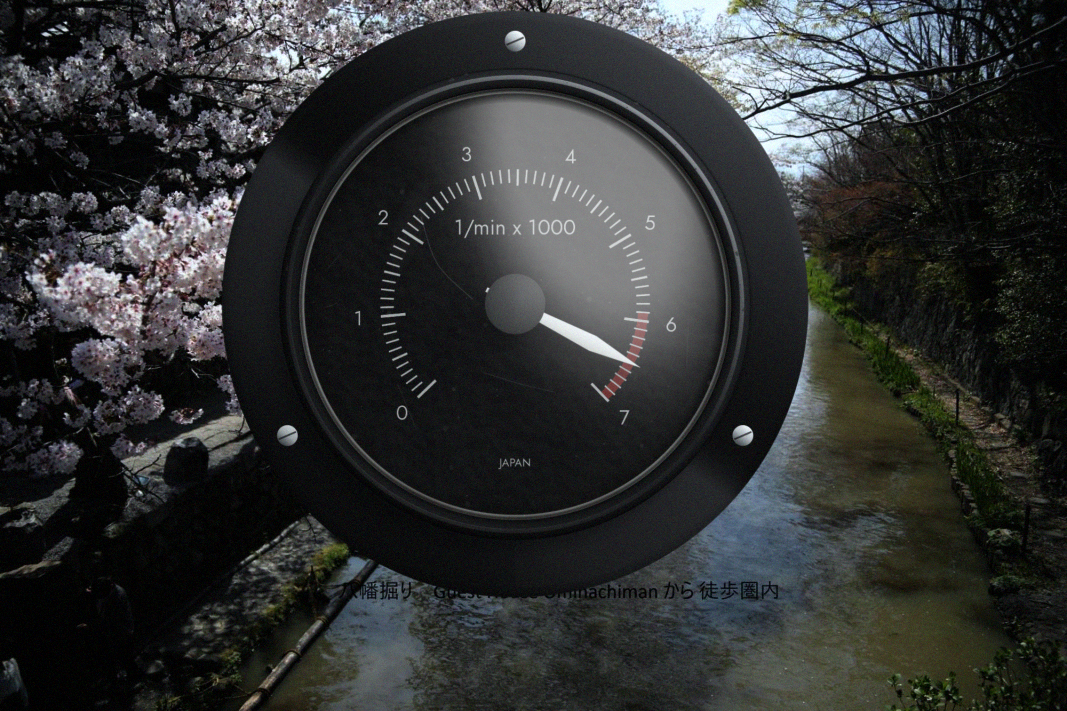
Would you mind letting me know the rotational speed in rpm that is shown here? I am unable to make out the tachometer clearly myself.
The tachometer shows 6500 rpm
